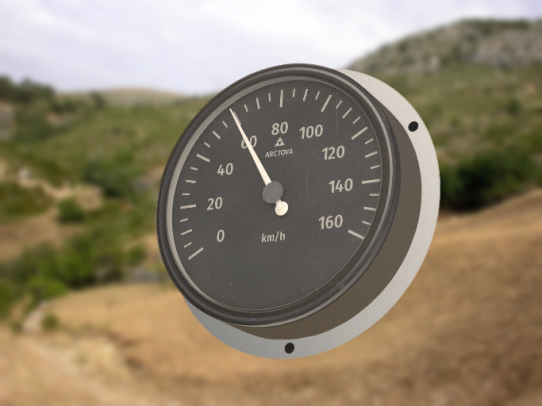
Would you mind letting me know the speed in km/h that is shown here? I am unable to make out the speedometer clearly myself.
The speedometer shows 60 km/h
